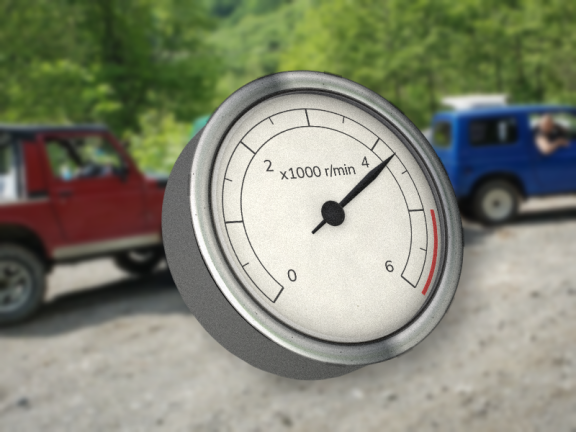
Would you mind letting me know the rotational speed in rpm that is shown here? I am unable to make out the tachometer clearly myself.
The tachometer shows 4250 rpm
